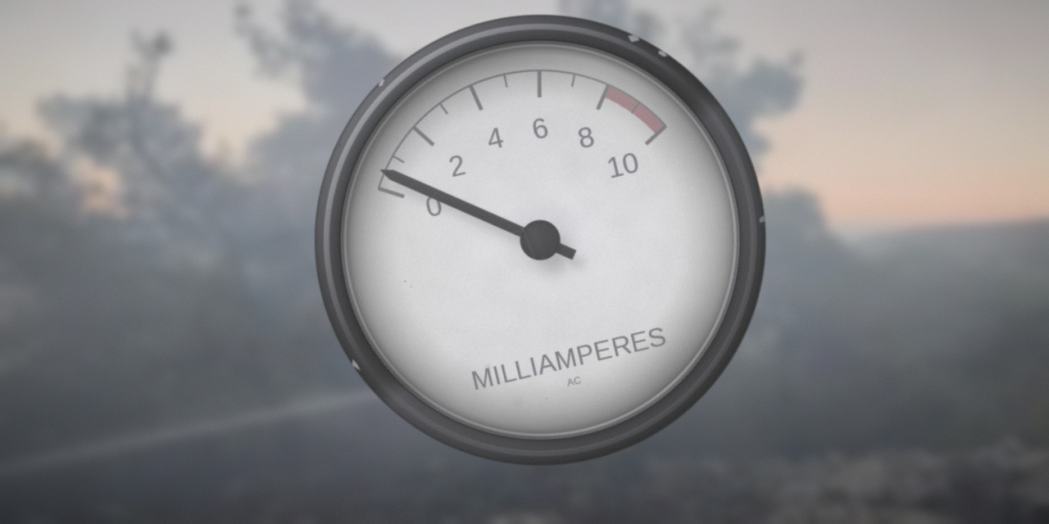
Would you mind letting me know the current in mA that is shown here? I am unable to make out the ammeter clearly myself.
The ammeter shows 0.5 mA
